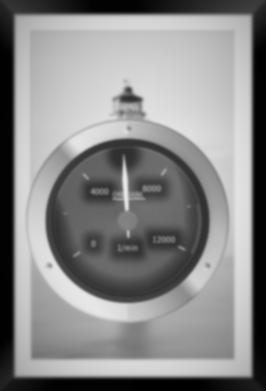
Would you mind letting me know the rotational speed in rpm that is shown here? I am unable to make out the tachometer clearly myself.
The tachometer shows 6000 rpm
